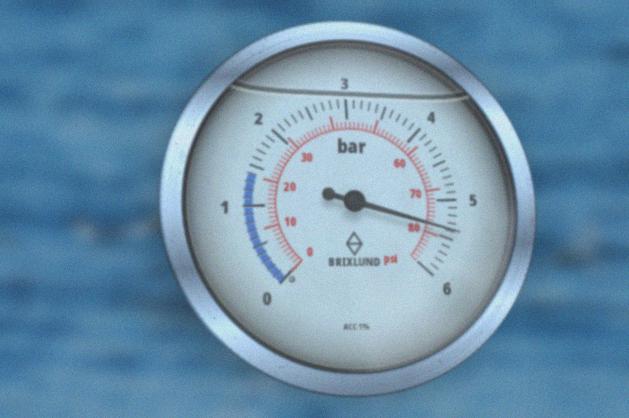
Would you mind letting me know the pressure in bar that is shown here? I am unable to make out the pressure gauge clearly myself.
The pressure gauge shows 5.4 bar
